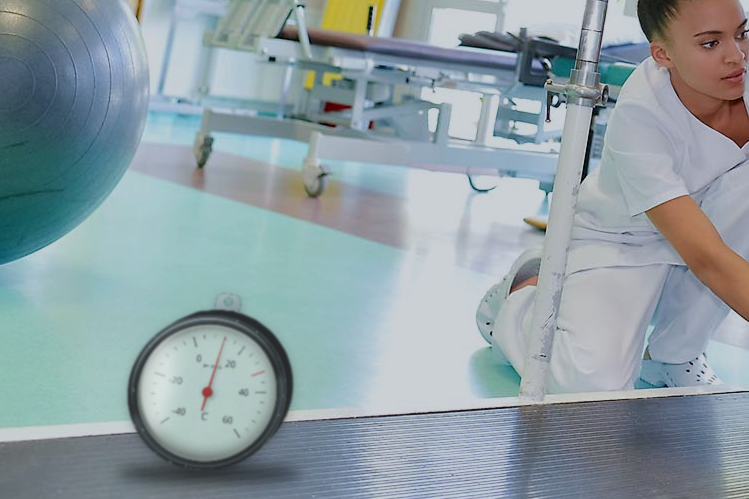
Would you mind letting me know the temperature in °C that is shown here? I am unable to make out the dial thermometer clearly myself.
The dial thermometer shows 12 °C
